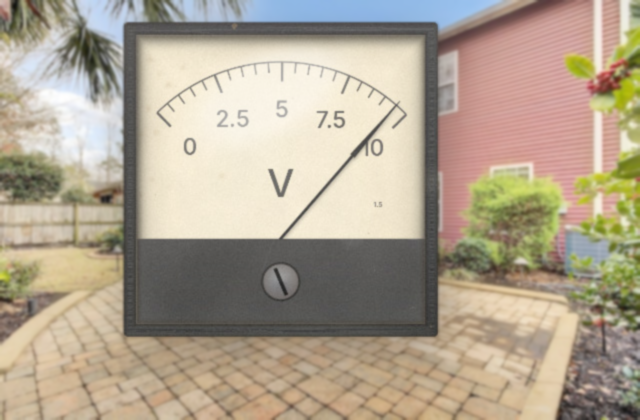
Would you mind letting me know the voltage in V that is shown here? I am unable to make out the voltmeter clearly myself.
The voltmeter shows 9.5 V
